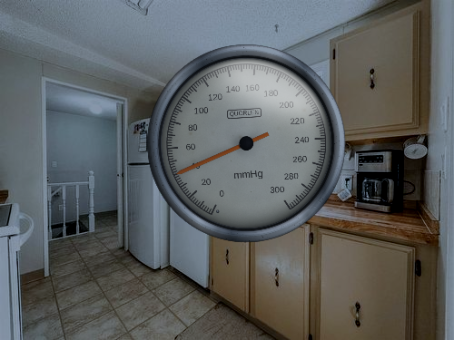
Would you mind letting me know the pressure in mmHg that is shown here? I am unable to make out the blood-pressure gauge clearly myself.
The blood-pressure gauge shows 40 mmHg
